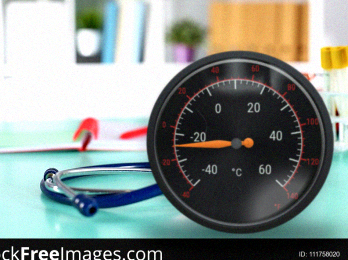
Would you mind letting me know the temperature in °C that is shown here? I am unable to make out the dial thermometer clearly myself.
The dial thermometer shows -24 °C
